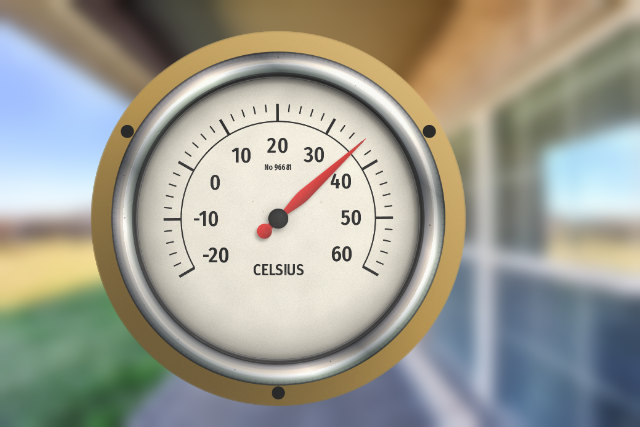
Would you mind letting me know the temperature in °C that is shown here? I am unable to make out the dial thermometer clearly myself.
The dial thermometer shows 36 °C
